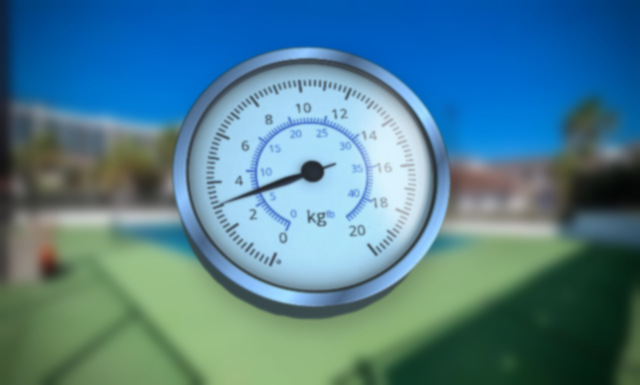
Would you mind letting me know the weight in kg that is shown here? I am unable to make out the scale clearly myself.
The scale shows 3 kg
